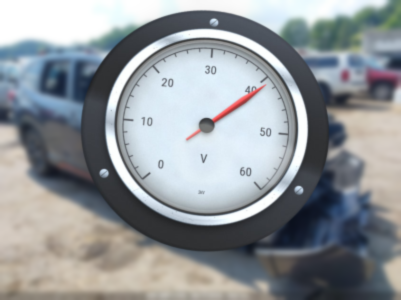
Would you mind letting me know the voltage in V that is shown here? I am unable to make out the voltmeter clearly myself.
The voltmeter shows 41 V
